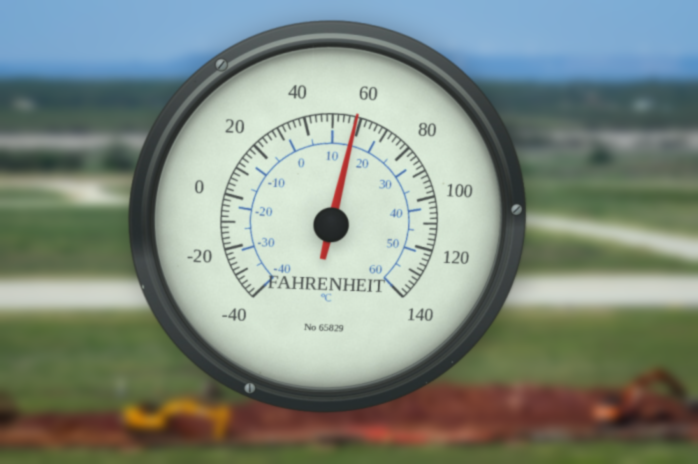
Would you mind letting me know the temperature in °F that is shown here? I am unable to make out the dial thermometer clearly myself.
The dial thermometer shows 58 °F
